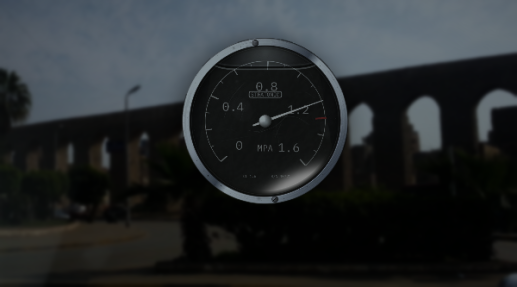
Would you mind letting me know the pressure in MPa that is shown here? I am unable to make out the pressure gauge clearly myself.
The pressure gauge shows 1.2 MPa
